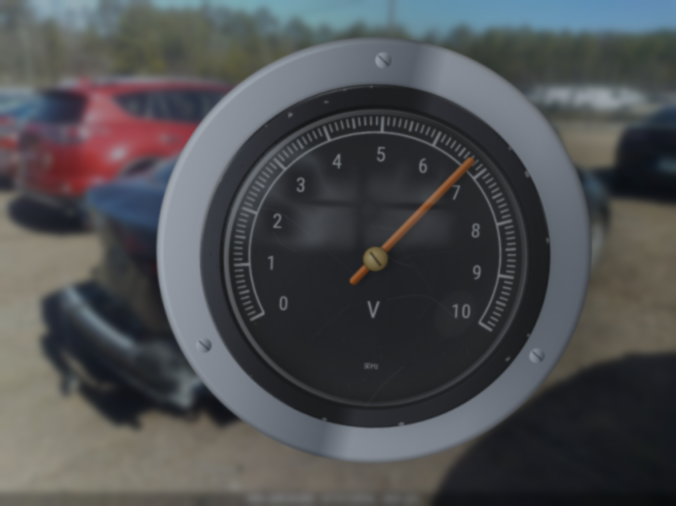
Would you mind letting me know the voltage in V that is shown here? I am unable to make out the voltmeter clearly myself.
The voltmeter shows 6.7 V
